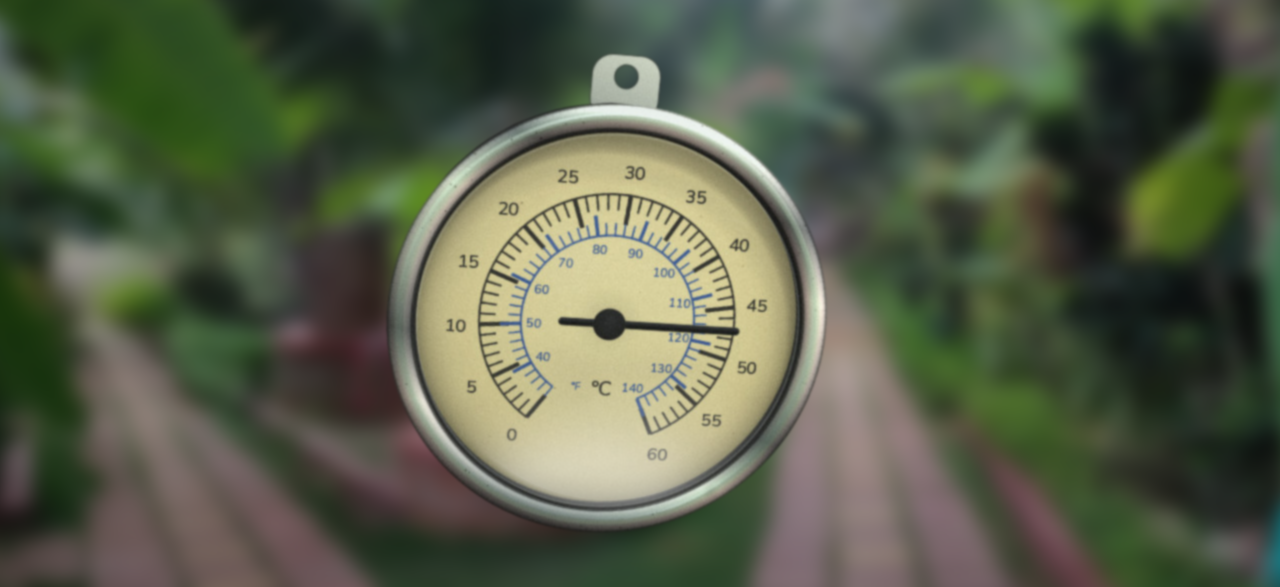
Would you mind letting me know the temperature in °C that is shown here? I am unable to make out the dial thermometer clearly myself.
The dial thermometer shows 47 °C
